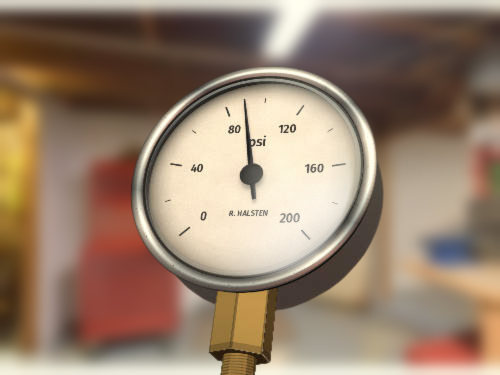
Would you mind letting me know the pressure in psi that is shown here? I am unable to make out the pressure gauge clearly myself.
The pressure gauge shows 90 psi
